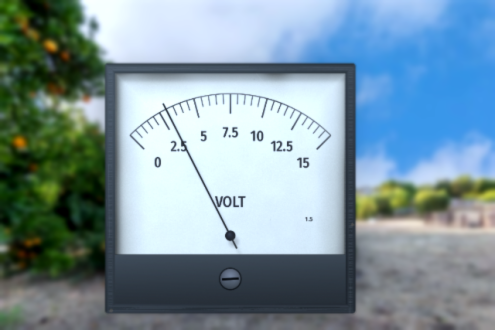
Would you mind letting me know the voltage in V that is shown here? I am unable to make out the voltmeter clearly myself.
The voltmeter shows 3 V
